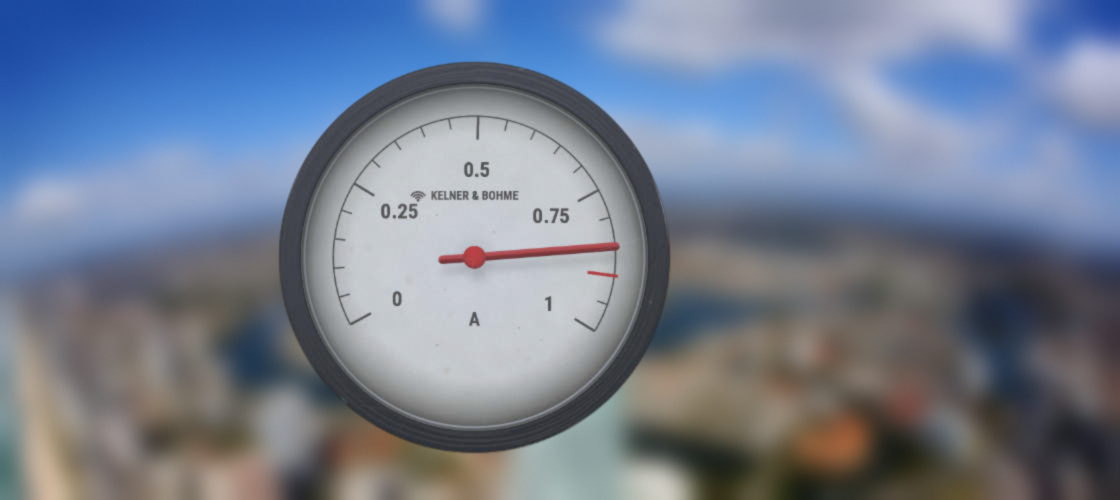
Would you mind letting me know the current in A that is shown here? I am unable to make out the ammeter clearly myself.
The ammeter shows 0.85 A
